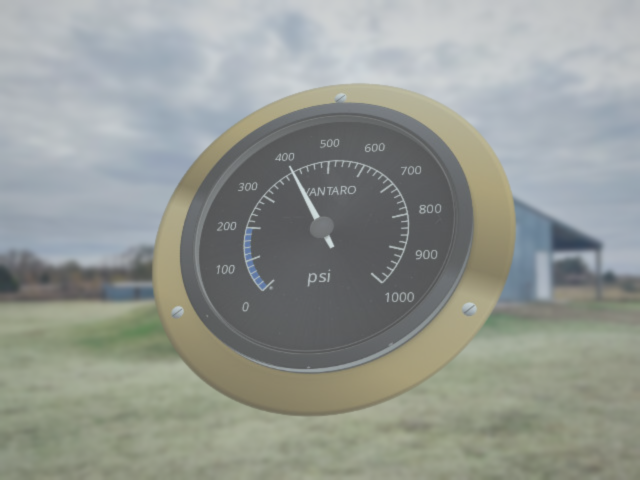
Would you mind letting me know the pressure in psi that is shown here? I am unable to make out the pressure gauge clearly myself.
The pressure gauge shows 400 psi
